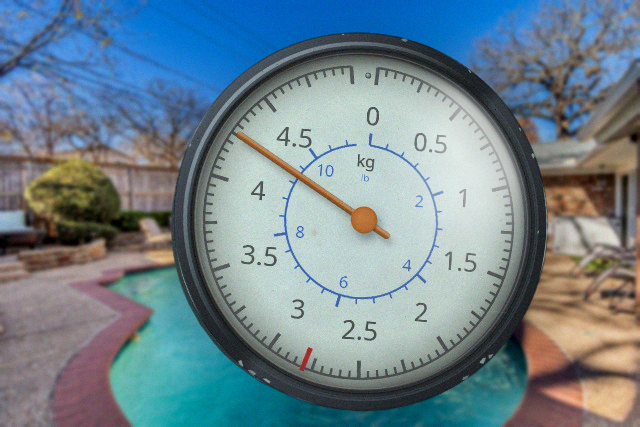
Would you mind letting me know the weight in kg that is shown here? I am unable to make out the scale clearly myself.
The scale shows 4.25 kg
